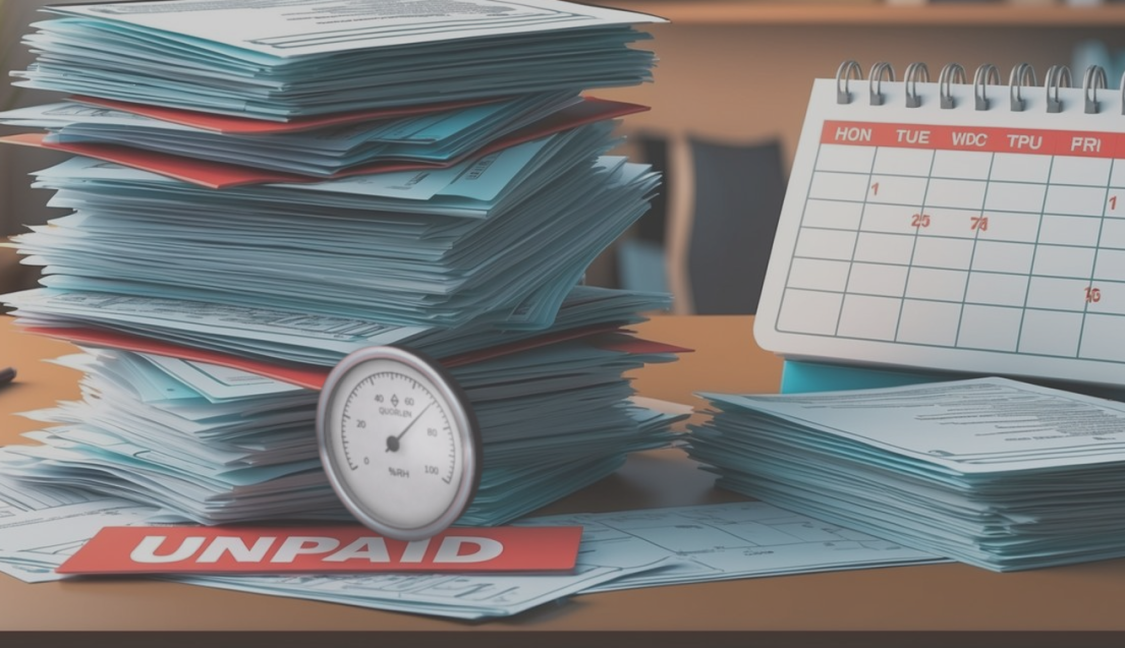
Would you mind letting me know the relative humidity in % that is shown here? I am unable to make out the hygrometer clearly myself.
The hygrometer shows 70 %
